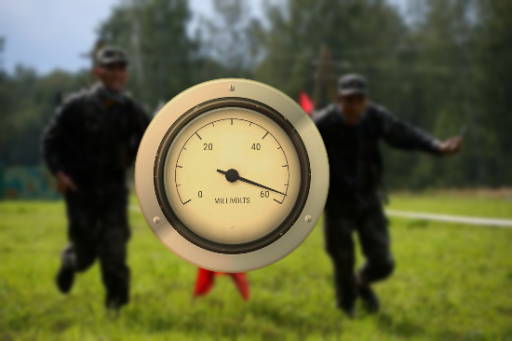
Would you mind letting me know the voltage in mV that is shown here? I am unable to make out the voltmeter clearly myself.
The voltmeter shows 57.5 mV
